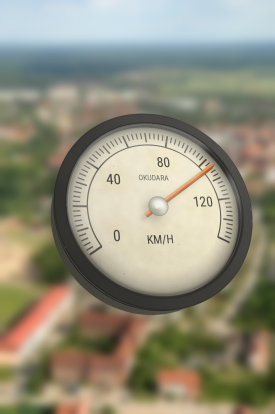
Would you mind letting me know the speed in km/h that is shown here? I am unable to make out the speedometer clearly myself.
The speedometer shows 104 km/h
